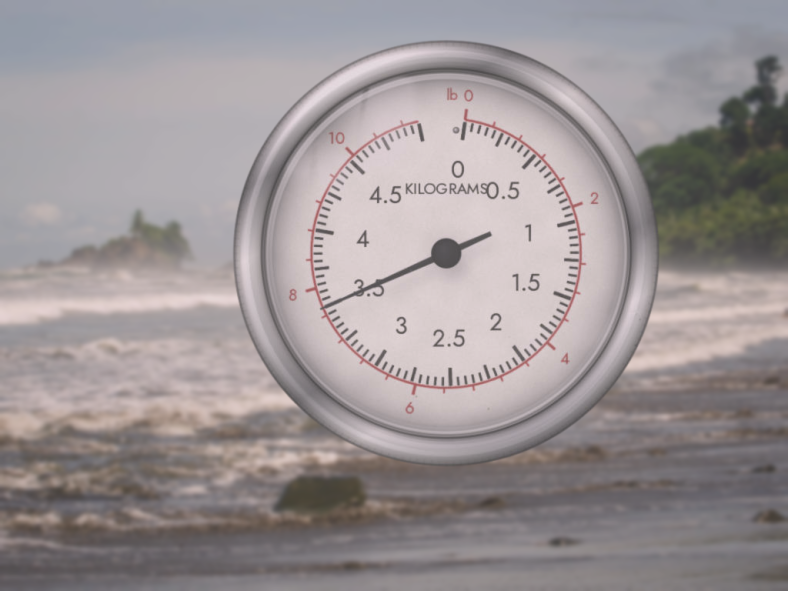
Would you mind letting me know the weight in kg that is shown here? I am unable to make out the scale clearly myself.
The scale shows 3.5 kg
